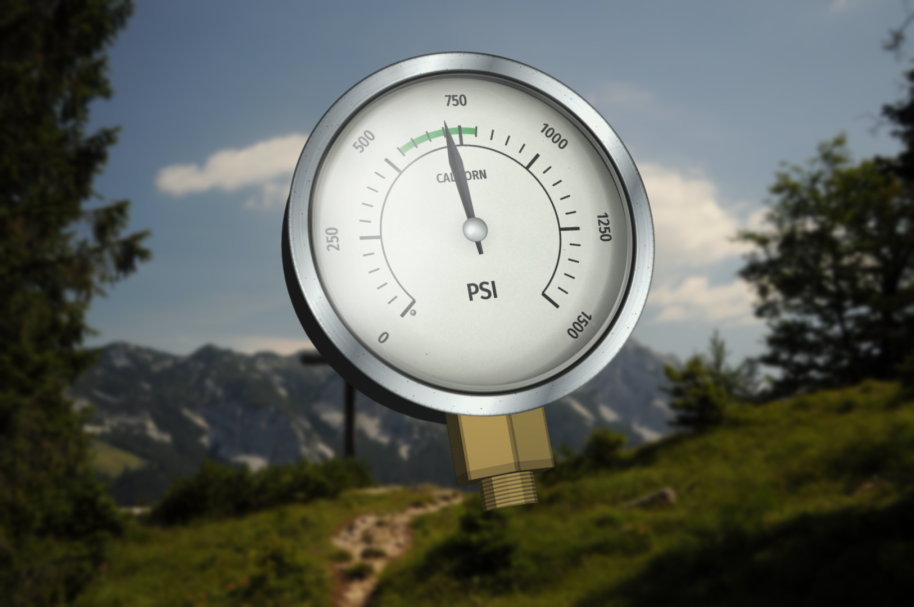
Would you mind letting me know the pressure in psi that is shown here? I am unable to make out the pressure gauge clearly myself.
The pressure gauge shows 700 psi
